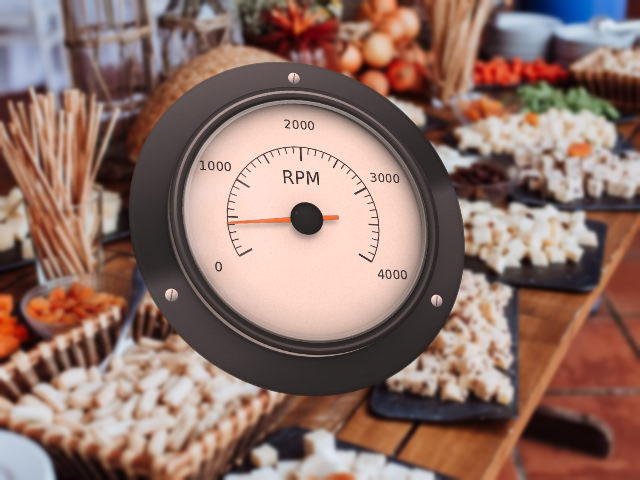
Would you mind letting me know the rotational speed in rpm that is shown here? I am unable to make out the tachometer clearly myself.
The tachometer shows 400 rpm
